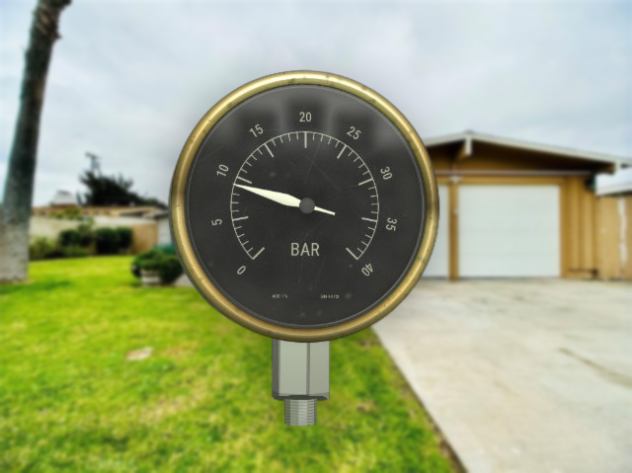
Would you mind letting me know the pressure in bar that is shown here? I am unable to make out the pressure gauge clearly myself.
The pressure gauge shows 9 bar
